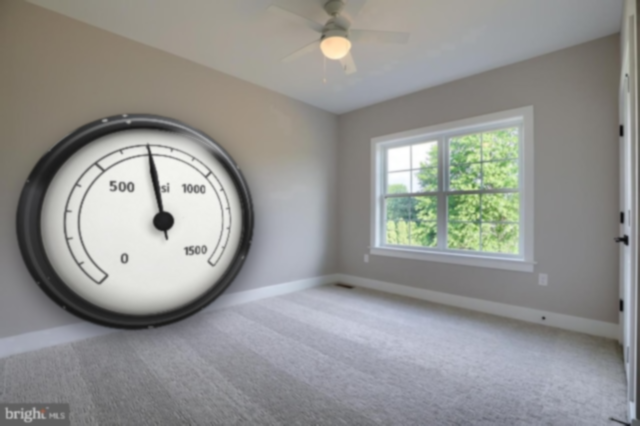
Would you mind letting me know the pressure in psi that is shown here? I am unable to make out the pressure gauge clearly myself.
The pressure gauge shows 700 psi
